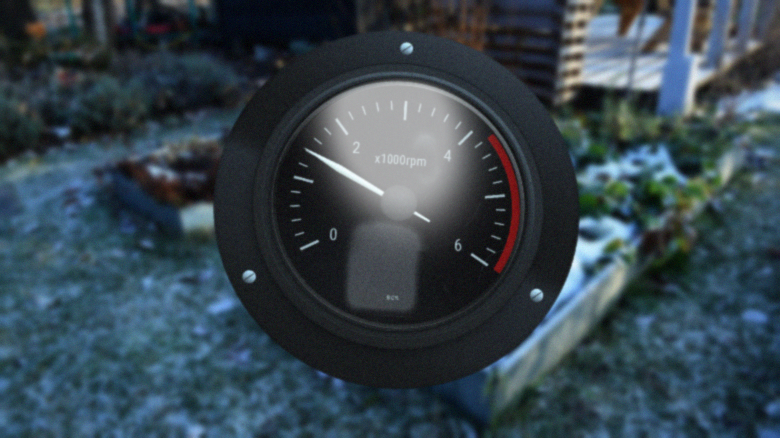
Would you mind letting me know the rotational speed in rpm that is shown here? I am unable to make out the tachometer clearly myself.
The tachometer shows 1400 rpm
